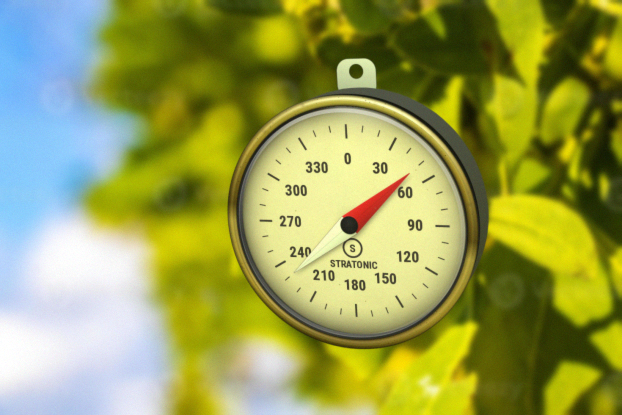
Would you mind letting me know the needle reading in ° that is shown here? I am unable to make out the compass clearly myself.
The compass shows 50 °
